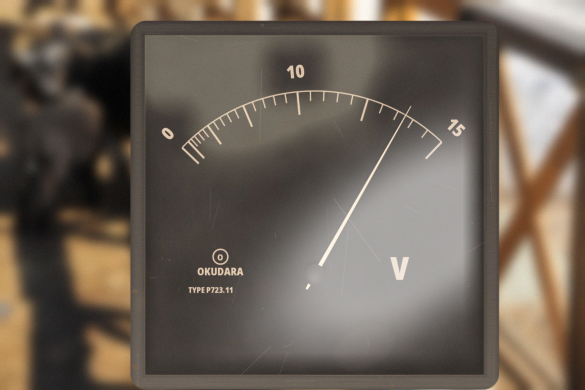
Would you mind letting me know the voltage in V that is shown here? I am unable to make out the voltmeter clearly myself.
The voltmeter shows 13.75 V
